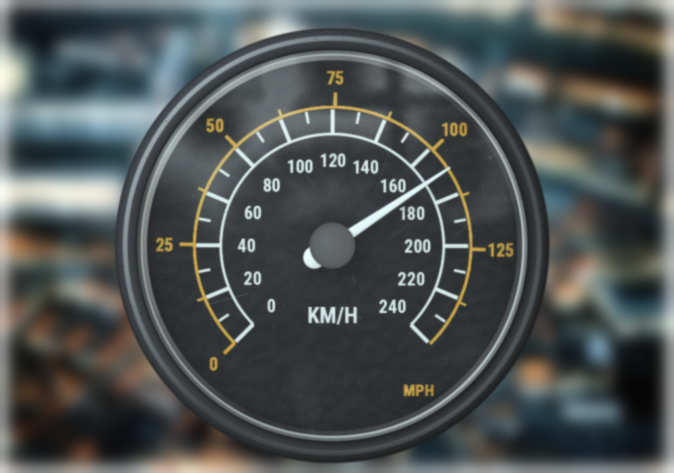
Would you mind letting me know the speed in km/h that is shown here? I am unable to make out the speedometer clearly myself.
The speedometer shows 170 km/h
